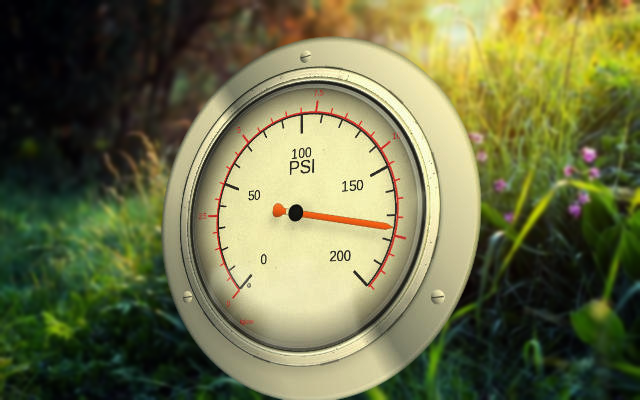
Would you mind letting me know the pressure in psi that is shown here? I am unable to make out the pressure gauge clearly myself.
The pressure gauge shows 175 psi
